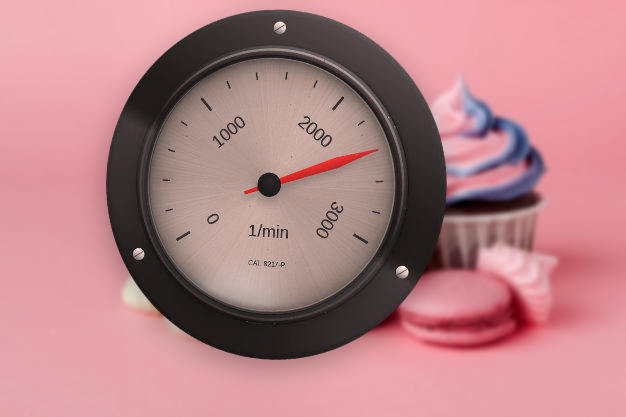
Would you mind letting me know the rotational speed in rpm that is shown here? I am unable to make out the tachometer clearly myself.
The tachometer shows 2400 rpm
